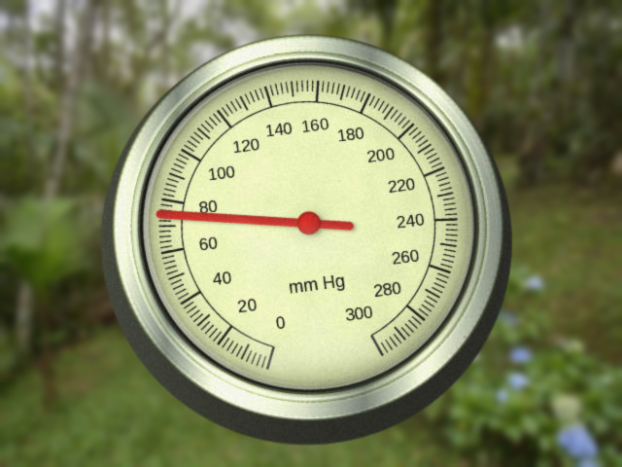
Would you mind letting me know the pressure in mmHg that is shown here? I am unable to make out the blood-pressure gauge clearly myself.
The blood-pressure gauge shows 74 mmHg
